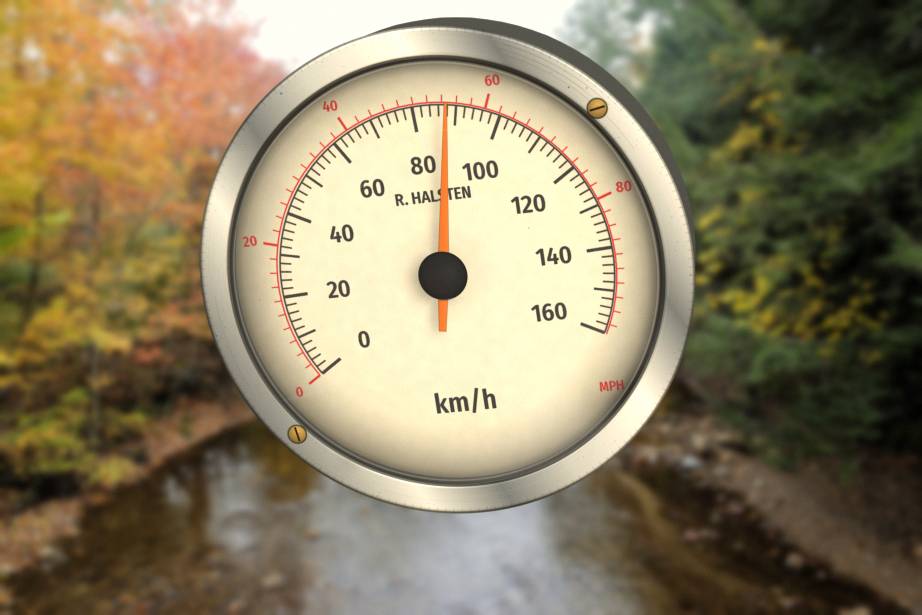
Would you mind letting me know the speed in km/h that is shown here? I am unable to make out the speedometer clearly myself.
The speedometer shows 88 km/h
